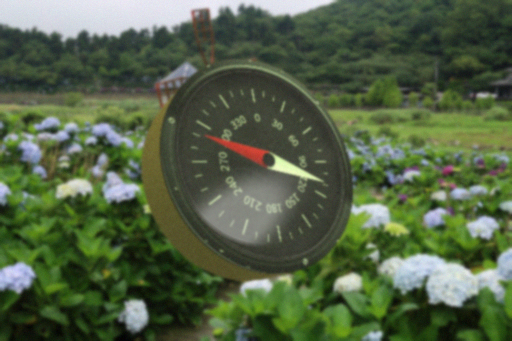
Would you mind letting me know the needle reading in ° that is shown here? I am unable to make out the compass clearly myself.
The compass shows 290 °
